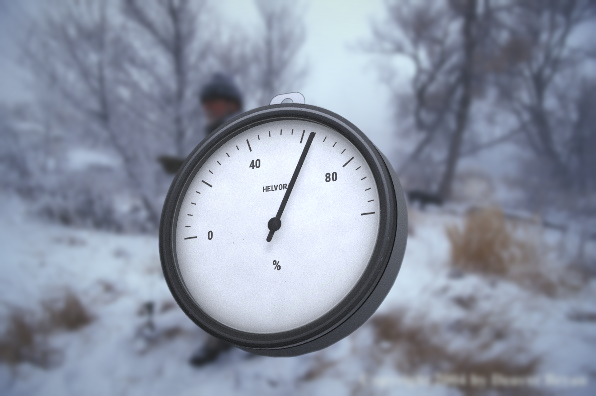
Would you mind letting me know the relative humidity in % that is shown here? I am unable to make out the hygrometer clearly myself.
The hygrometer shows 64 %
